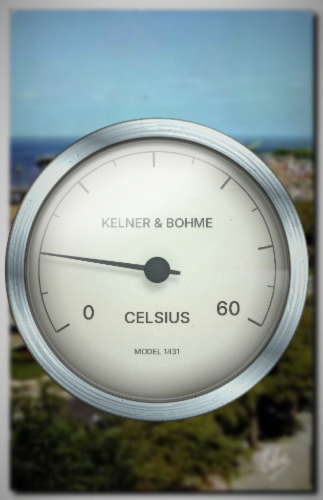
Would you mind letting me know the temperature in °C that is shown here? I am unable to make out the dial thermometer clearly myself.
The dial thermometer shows 10 °C
